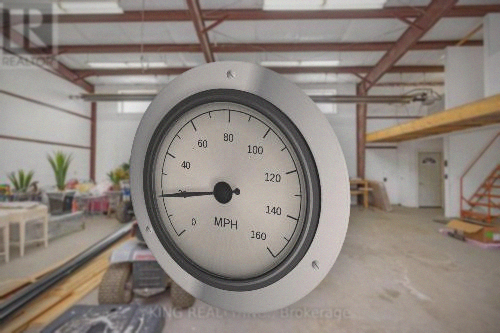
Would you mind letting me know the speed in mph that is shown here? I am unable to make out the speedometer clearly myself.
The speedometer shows 20 mph
